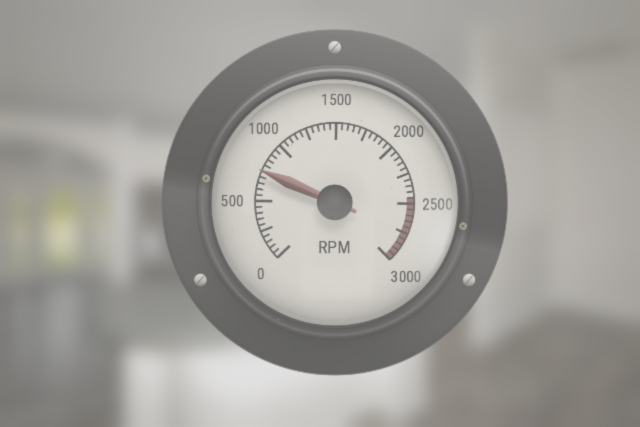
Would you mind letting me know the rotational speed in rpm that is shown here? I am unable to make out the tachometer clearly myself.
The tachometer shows 750 rpm
